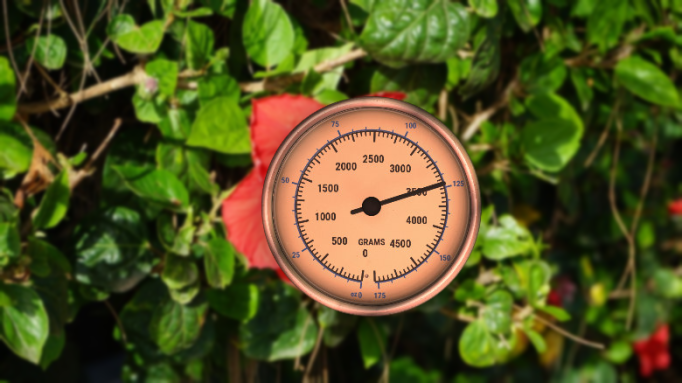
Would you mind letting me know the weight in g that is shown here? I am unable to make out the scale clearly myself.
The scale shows 3500 g
